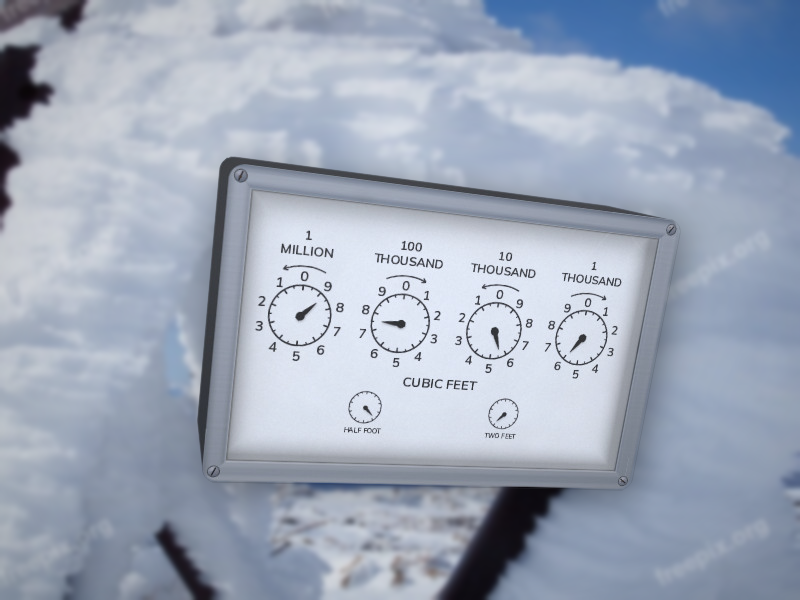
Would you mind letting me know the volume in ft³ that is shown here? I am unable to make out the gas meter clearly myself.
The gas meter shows 875600 ft³
